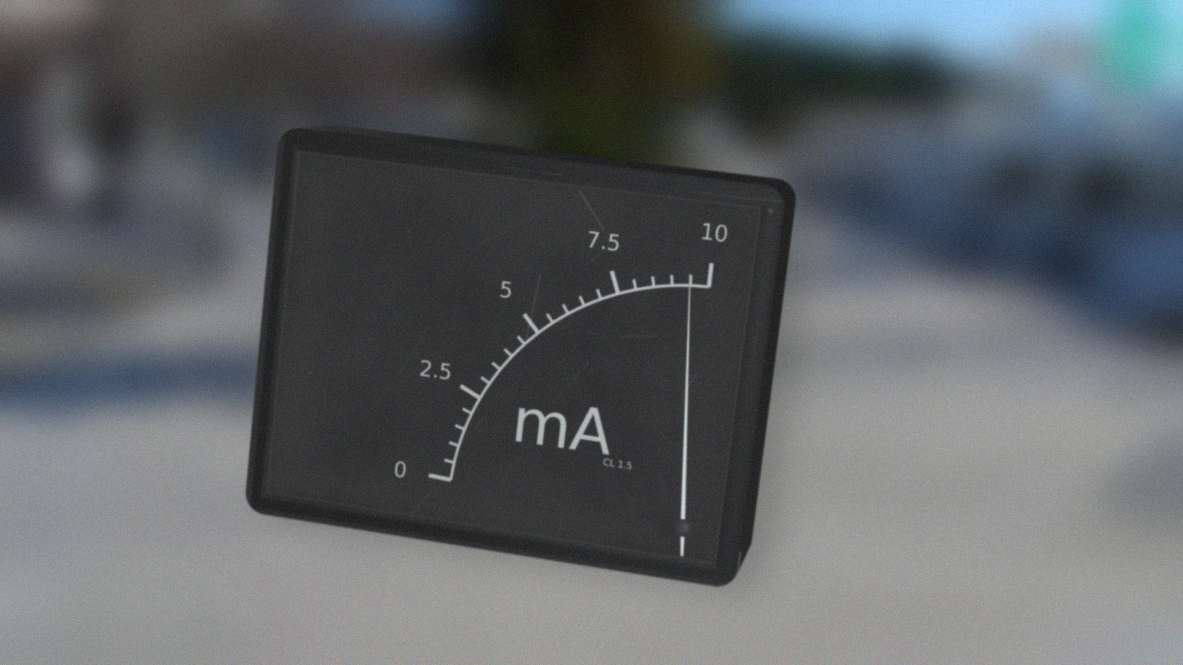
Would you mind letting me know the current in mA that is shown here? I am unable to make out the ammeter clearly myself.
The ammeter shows 9.5 mA
